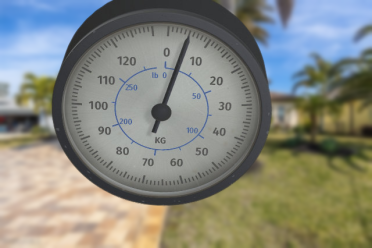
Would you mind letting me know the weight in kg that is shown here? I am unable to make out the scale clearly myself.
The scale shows 5 kg
